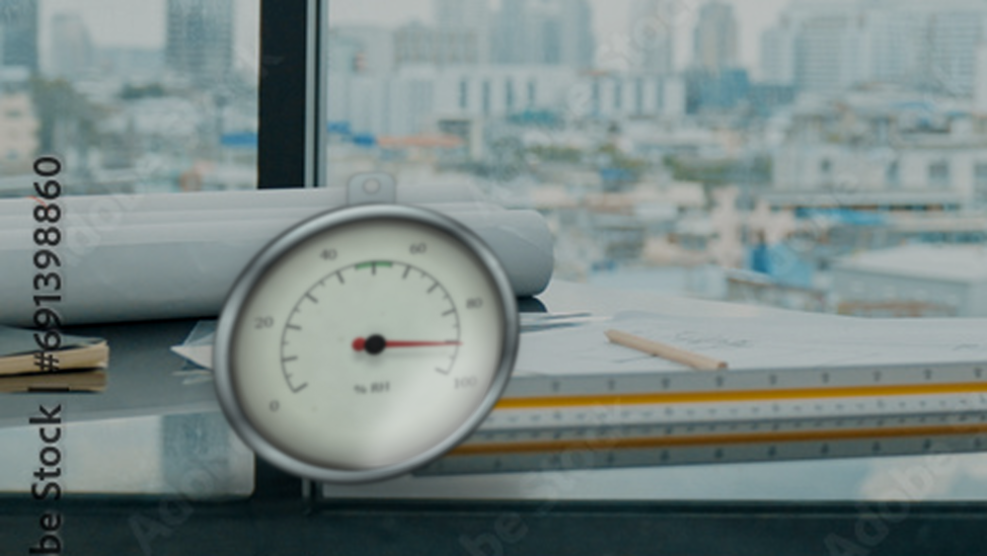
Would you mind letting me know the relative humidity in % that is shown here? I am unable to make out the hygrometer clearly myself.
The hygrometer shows 90 %
